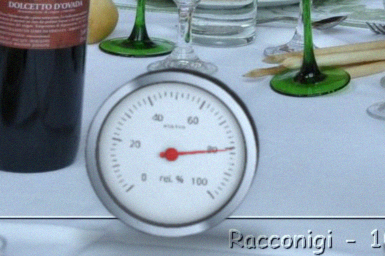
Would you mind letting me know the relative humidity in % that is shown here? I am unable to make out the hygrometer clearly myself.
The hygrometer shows 80 %
